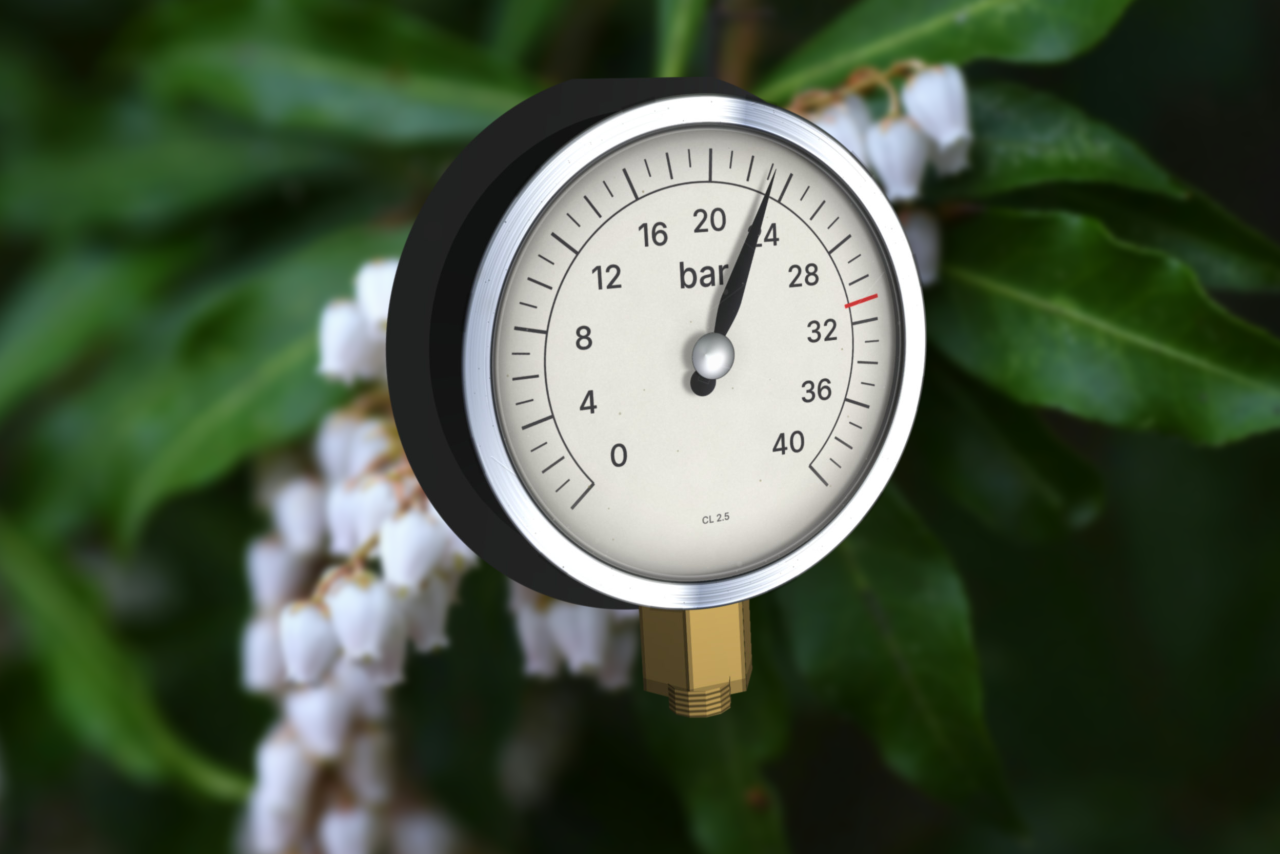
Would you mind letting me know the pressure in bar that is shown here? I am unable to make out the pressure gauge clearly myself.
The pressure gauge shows 23 bar
